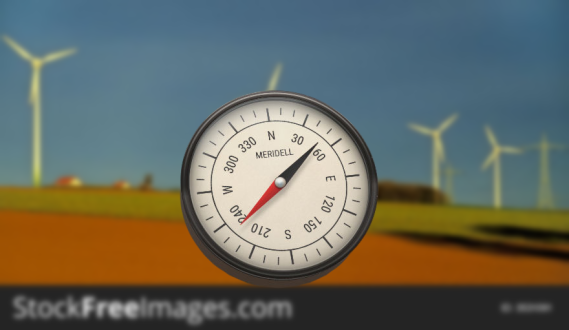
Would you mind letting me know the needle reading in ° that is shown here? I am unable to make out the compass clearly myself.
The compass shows 230 °
